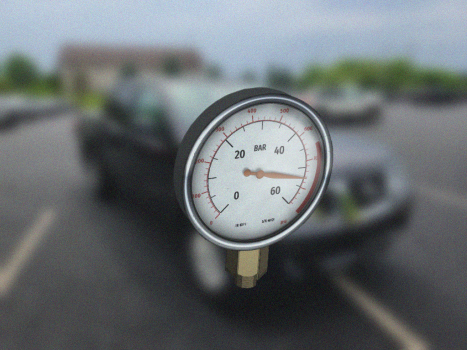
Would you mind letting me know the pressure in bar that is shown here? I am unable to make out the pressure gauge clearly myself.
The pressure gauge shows 52.5 bar
